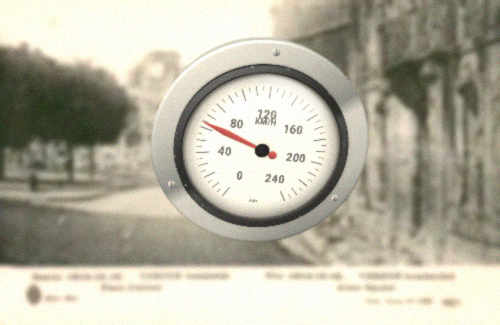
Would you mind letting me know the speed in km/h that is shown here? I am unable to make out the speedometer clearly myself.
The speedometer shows 65 km/h
